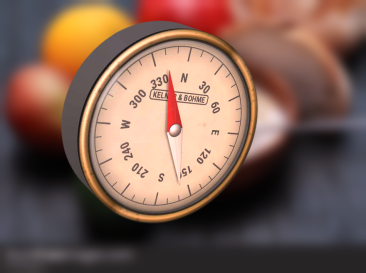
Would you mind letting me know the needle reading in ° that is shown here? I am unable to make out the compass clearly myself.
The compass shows 340 °
